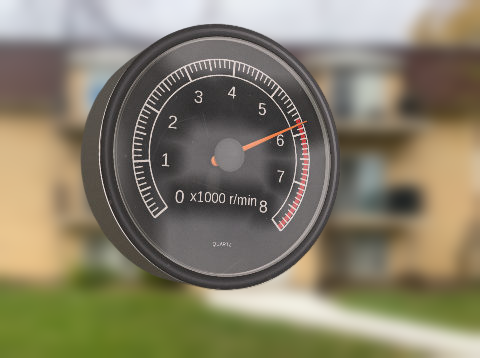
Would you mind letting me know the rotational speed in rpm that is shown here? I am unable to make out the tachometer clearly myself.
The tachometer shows 5800 rpm
